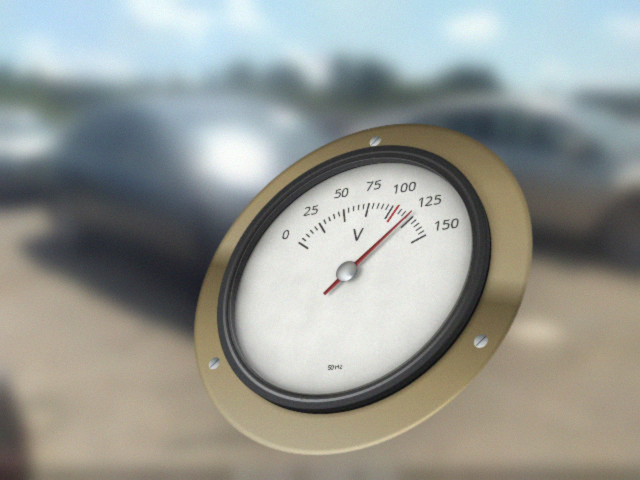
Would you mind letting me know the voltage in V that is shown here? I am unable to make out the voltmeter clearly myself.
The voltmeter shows 125 V
